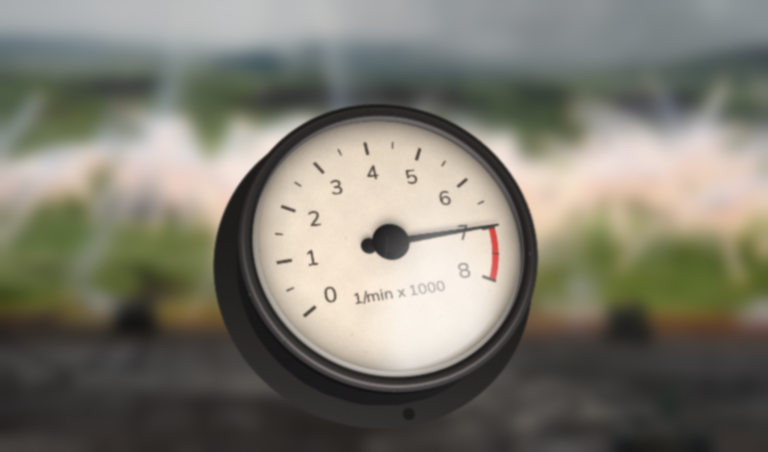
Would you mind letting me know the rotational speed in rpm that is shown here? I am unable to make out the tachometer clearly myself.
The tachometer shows 7000 rpm
